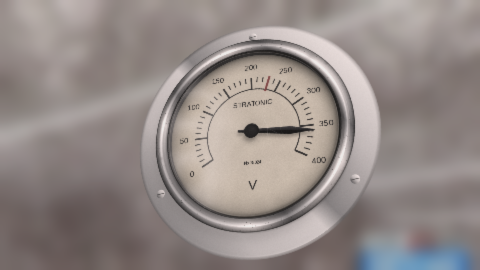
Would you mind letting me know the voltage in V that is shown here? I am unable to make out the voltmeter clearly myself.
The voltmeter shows 360 V
